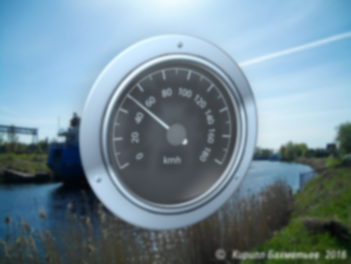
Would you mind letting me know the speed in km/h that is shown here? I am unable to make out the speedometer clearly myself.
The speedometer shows 50 km/h
